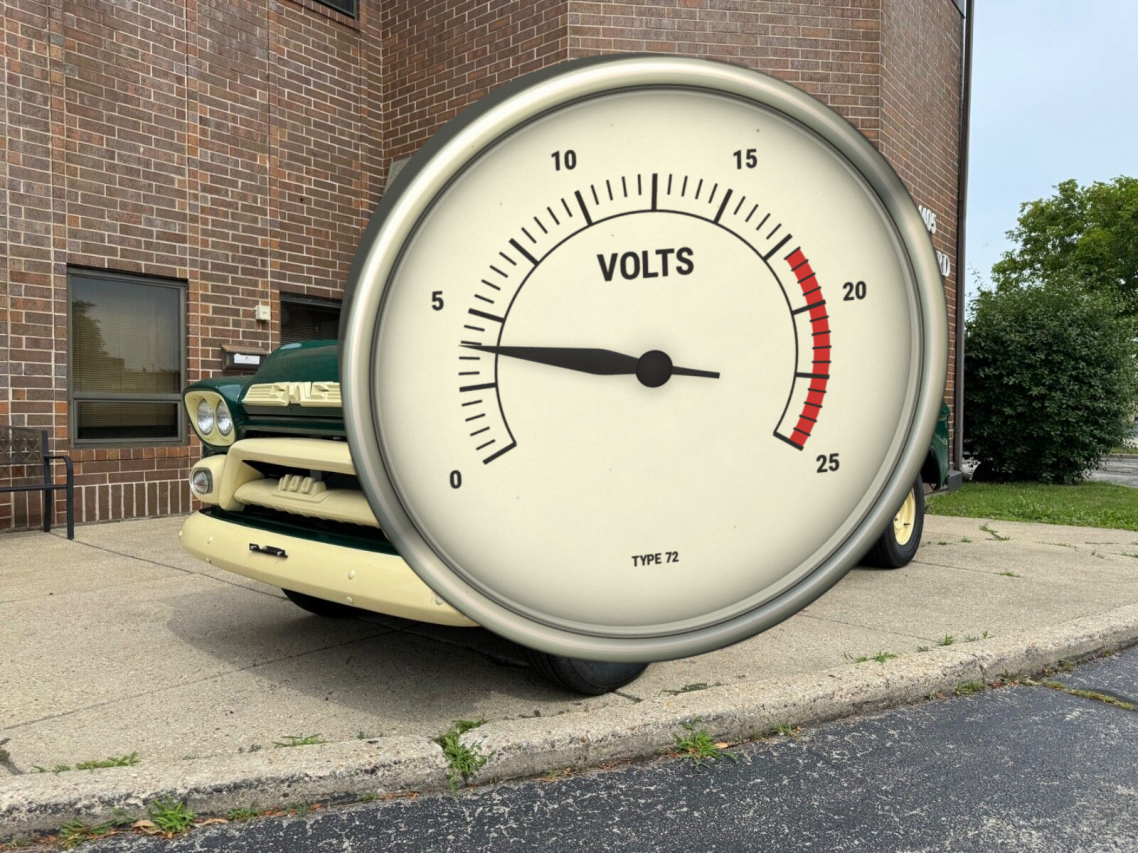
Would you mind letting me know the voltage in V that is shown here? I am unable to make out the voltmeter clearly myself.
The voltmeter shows 4 V
